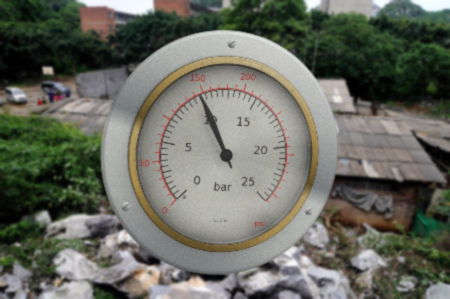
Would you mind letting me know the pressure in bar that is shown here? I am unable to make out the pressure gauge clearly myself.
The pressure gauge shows 10 bar
